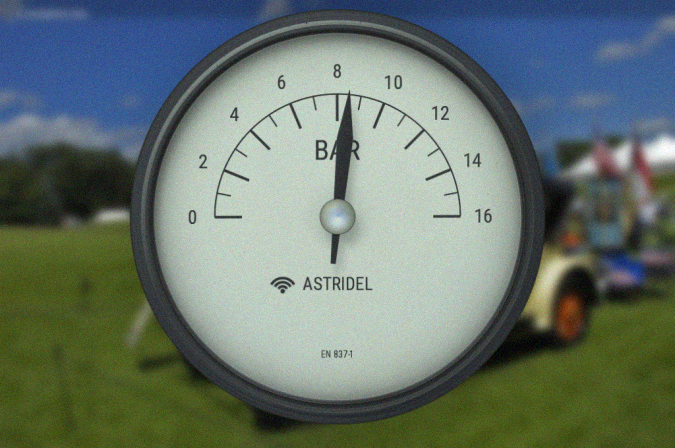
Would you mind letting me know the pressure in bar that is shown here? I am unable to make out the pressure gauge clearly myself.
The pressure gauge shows 8.5 bar
